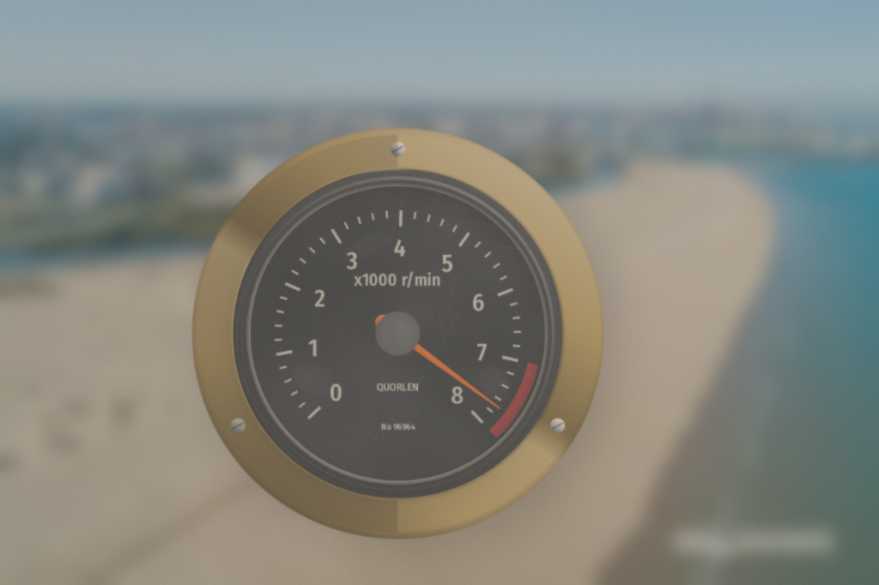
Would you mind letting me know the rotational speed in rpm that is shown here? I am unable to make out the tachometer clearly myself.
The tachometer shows 7700 rpm
